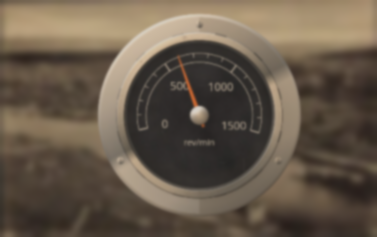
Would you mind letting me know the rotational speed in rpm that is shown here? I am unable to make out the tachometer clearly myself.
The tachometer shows 600 rpm
